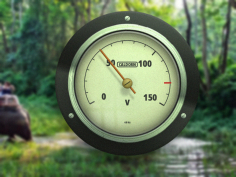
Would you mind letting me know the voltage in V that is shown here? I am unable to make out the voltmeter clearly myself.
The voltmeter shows 50 V
